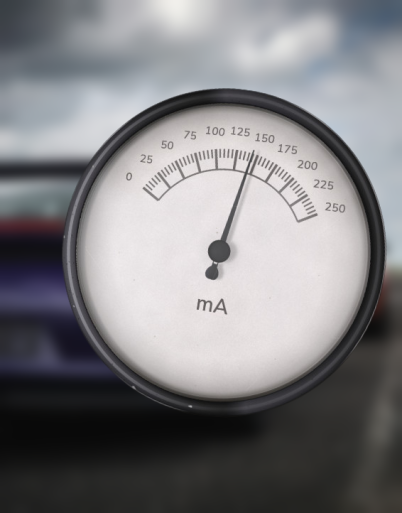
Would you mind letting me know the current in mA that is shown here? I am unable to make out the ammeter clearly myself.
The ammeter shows 145 mA
